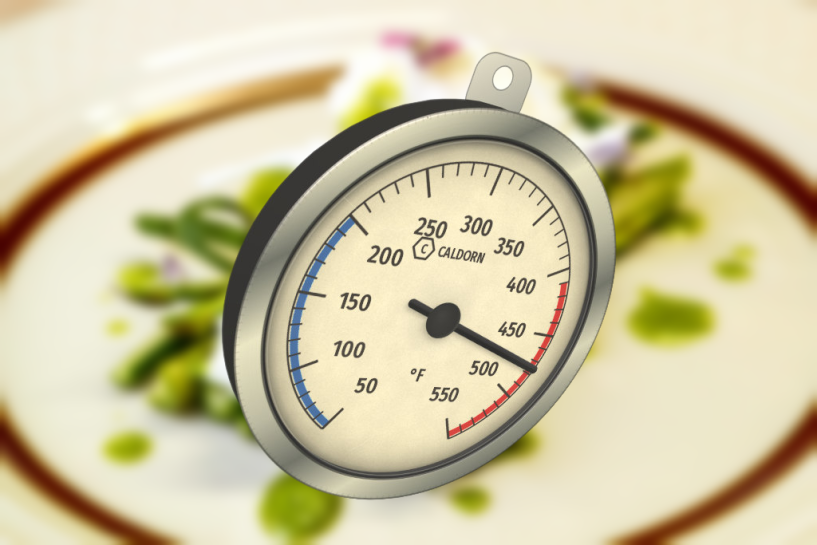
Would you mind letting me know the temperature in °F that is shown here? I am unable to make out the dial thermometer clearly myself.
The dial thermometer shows 475 °F
